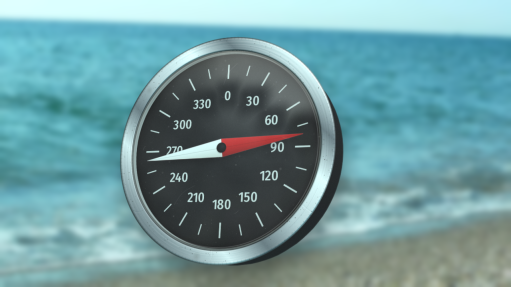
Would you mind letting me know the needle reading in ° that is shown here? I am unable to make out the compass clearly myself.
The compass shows 82.5 °
